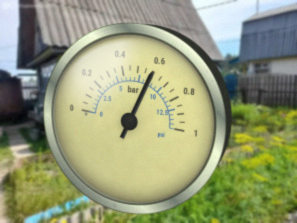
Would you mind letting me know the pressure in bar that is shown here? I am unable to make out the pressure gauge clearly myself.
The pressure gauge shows 0.6 bar
